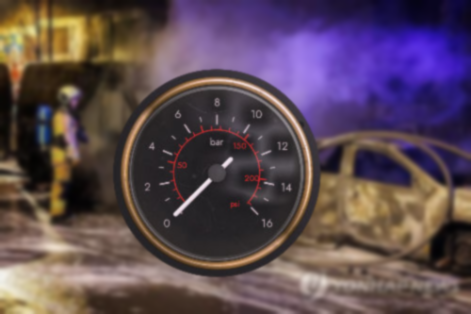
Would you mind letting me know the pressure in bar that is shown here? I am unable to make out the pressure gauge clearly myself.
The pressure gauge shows 0 bar
